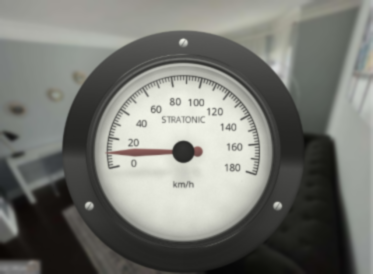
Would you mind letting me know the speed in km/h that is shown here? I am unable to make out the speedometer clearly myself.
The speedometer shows 10 km/h
